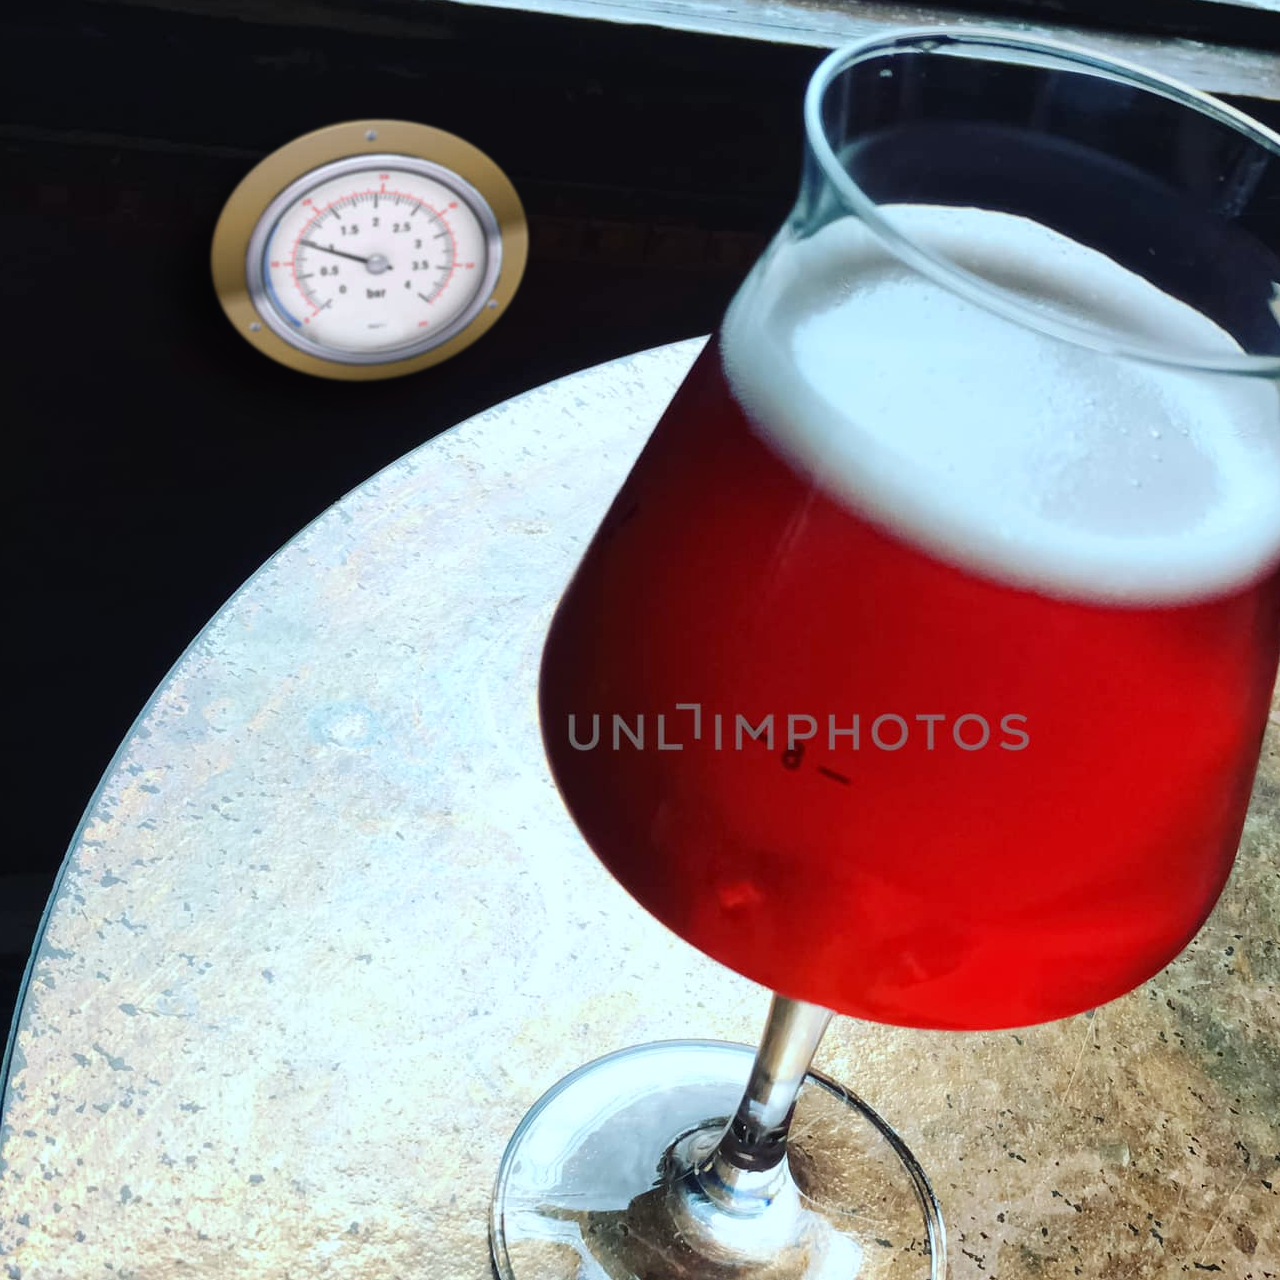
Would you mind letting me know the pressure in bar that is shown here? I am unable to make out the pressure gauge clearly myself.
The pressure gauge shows 1 bar
